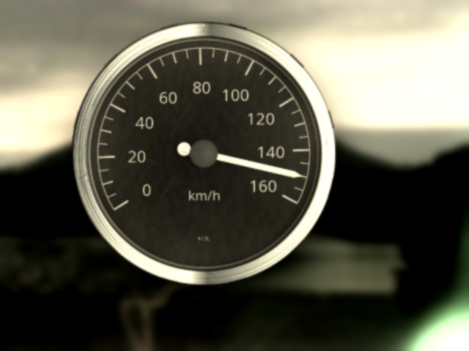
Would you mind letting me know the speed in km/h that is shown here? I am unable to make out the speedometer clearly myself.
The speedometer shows 150 km/h
